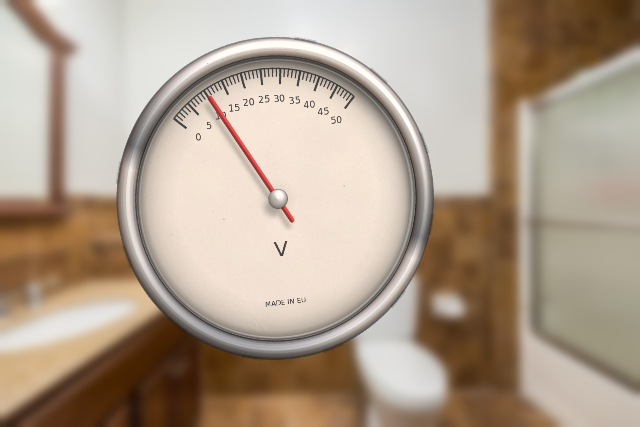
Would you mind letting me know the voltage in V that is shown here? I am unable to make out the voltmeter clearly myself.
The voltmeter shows 10 V
